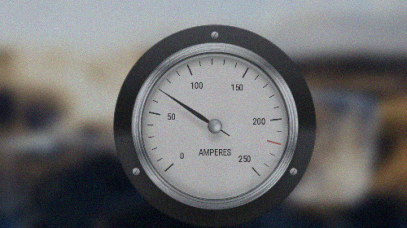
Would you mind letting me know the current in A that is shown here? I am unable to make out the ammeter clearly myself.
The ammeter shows 70 A
